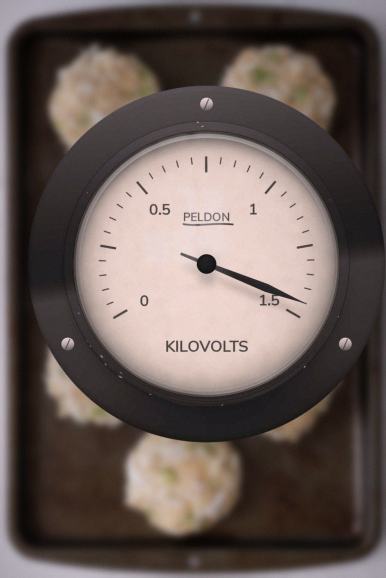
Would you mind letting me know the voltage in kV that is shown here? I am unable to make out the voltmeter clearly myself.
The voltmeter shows 1.45 kV
